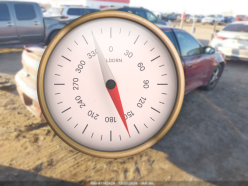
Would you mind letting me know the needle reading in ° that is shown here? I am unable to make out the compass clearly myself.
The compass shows 160 °
